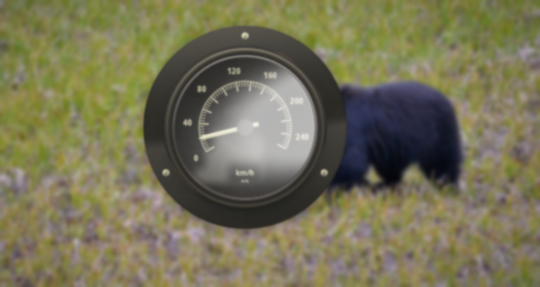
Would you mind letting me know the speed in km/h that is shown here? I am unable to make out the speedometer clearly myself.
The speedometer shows 20 km/h
